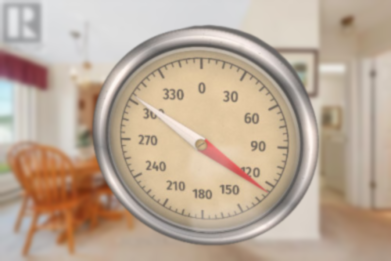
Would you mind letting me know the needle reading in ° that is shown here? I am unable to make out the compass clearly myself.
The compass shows 125 °
